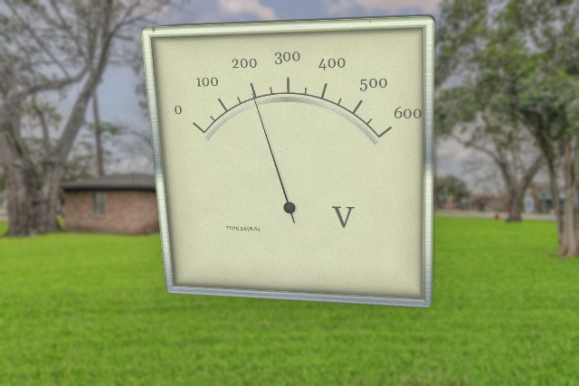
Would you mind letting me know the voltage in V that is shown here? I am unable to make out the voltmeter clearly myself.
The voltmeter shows 200 V
